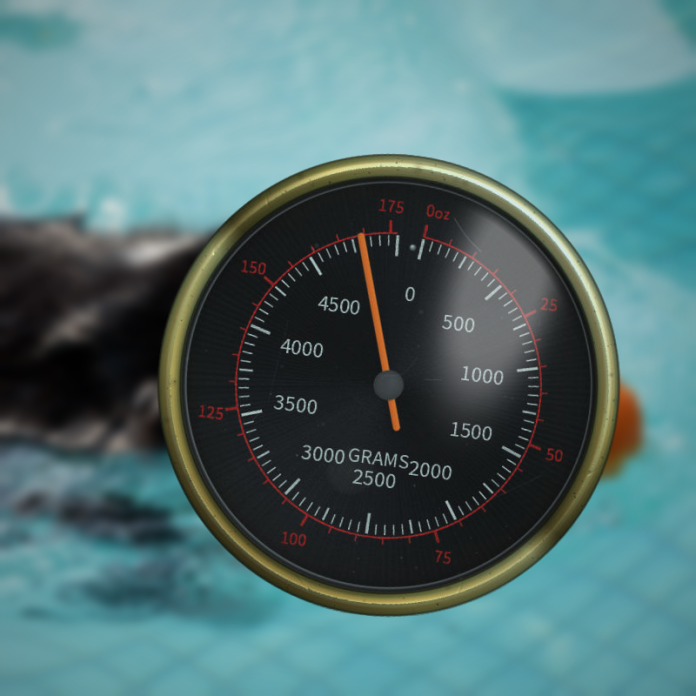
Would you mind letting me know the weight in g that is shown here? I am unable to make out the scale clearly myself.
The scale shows 4800 g
